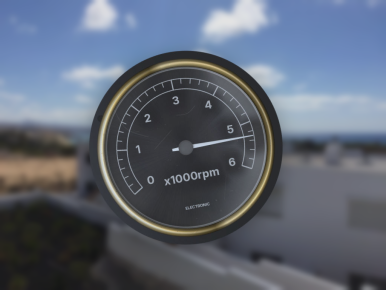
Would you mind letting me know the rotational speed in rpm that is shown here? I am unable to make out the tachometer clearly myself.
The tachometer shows 5300 rpm
